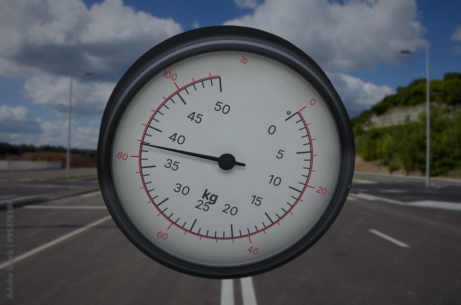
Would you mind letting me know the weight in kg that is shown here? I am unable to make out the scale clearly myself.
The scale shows 38 kg
